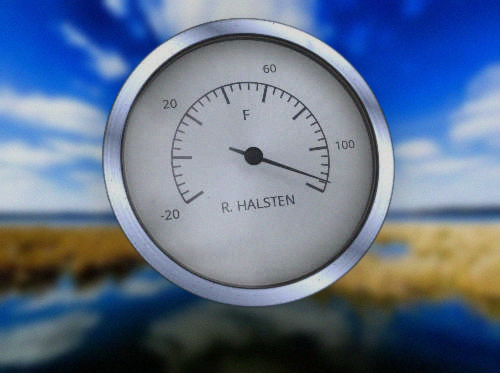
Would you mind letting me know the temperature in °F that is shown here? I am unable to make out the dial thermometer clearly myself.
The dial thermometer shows 116 °F
